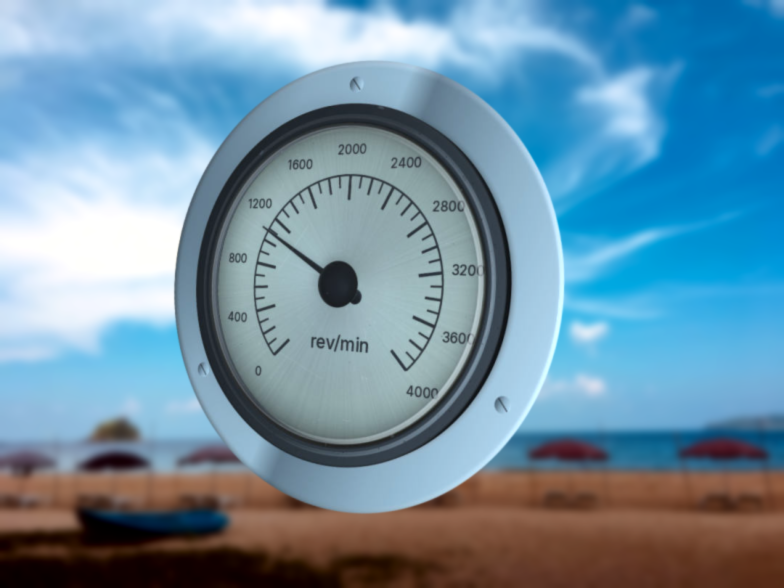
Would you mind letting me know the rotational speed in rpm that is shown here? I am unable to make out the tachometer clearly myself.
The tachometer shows 1100 rpm
